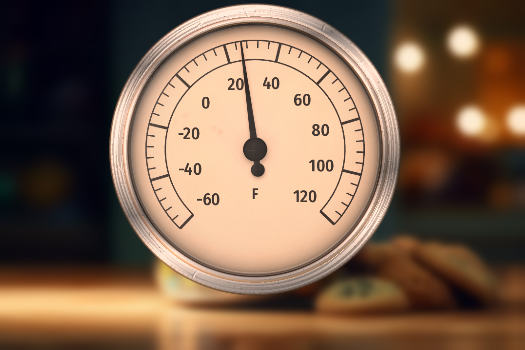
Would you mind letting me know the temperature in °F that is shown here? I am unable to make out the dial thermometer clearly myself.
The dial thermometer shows 26 °F
